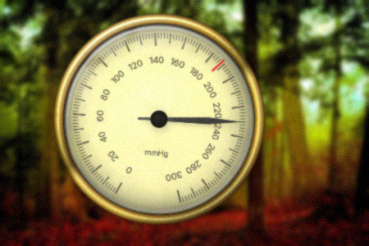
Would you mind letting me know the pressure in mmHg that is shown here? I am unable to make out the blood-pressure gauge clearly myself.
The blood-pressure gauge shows 230 mmHg
